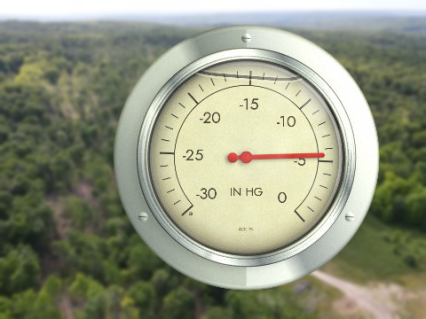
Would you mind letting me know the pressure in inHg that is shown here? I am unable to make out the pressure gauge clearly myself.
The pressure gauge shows -5.5 inHg
